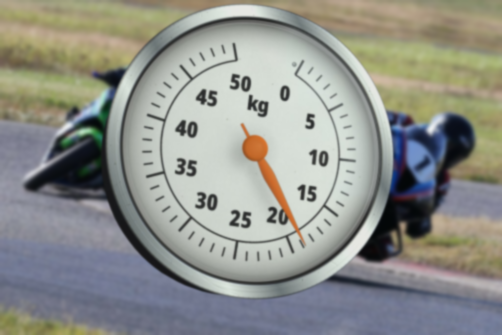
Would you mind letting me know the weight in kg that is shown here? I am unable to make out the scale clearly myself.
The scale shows 19 kg
